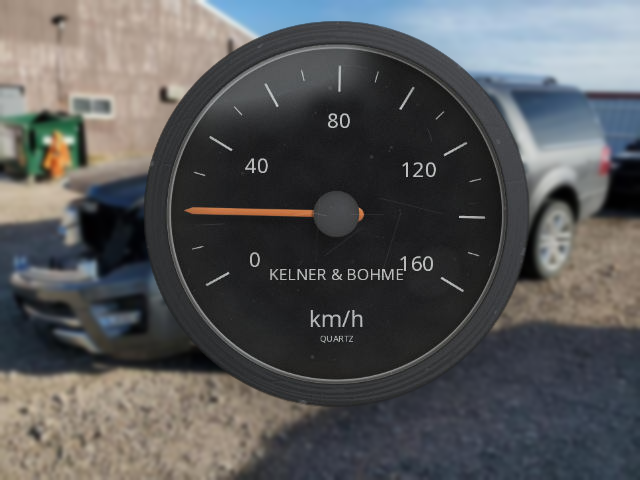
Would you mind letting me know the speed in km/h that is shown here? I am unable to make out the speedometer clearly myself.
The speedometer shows 20 km/h
